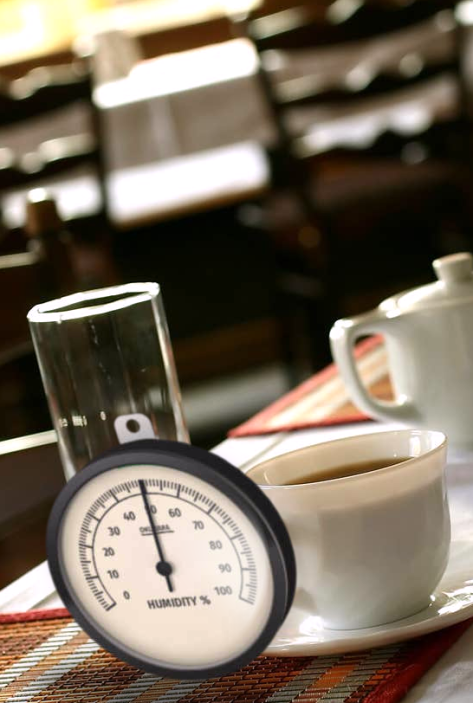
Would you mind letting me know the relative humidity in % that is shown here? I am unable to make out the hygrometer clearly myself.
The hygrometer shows 50 %
